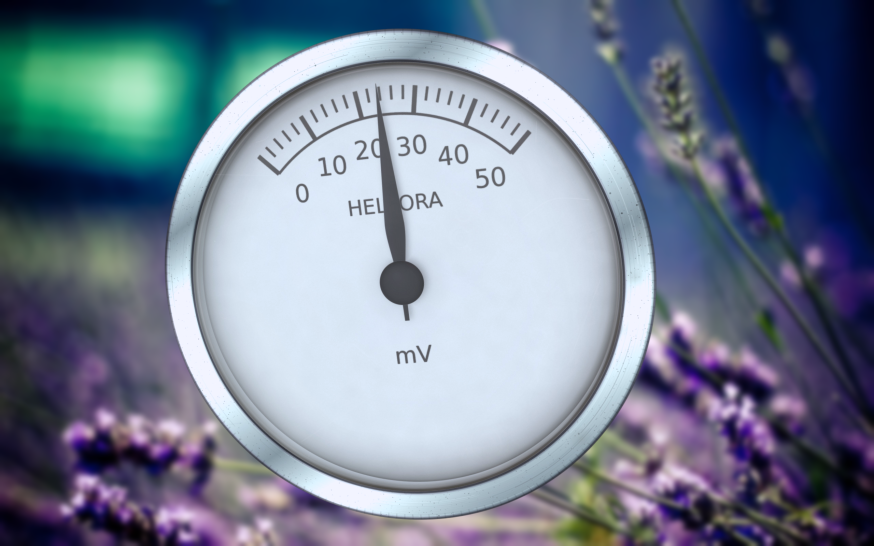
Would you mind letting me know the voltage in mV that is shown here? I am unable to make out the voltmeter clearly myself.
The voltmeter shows 24 mV
